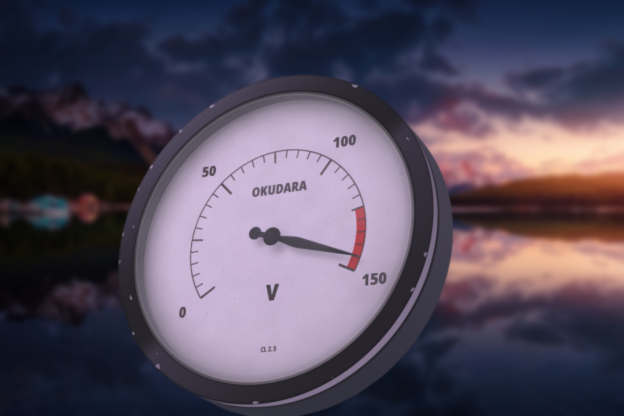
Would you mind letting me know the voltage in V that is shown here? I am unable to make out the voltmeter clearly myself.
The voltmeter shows 145 V
